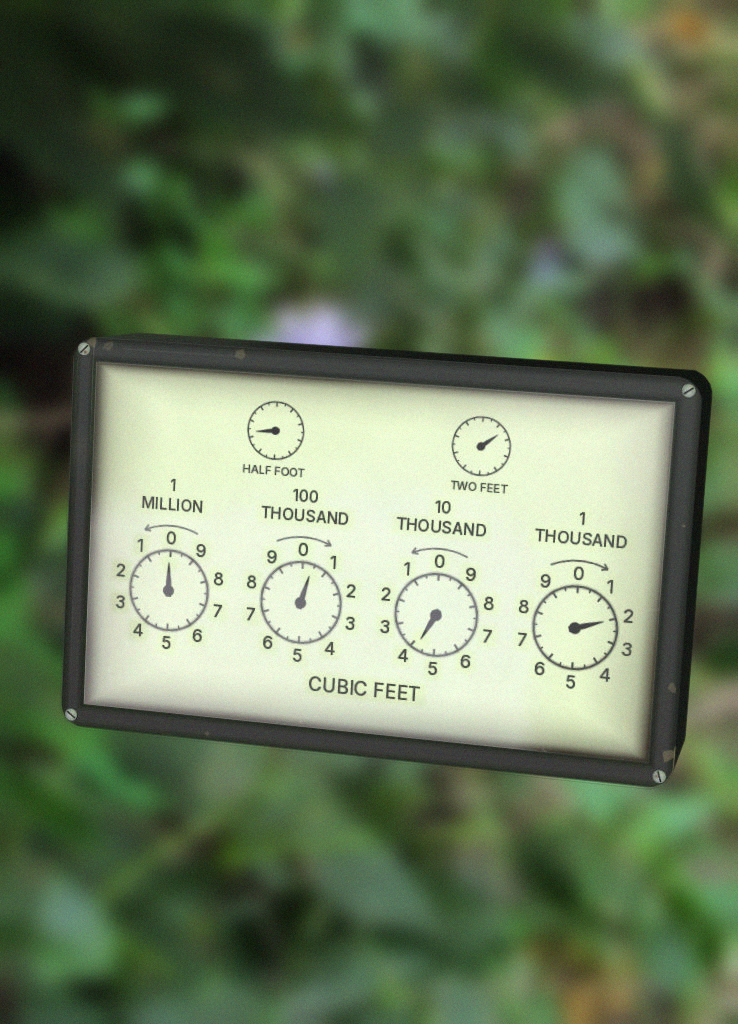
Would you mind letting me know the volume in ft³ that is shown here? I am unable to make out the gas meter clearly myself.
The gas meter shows 4200 ft³
